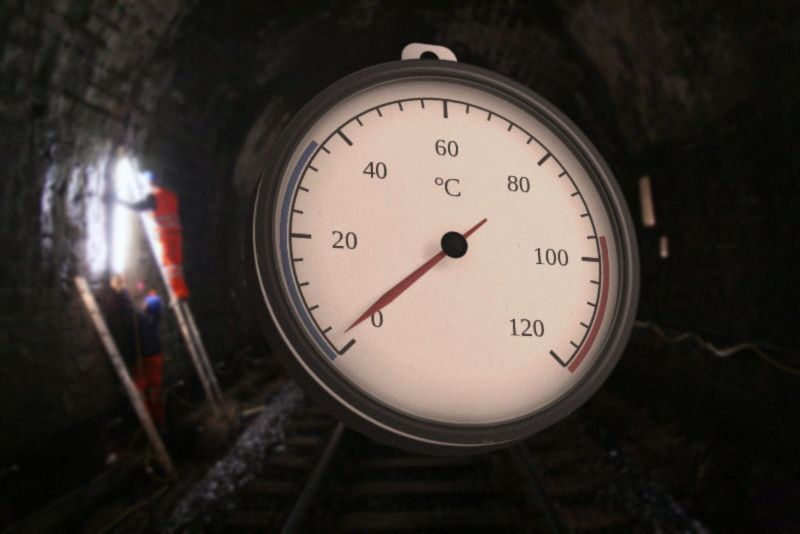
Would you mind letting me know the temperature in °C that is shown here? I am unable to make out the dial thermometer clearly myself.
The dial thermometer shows 2 °C
